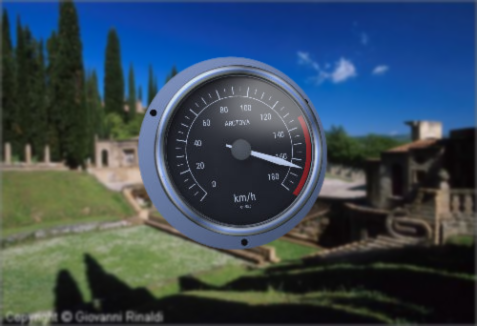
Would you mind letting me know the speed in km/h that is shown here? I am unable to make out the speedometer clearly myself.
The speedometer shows 165 km/h
